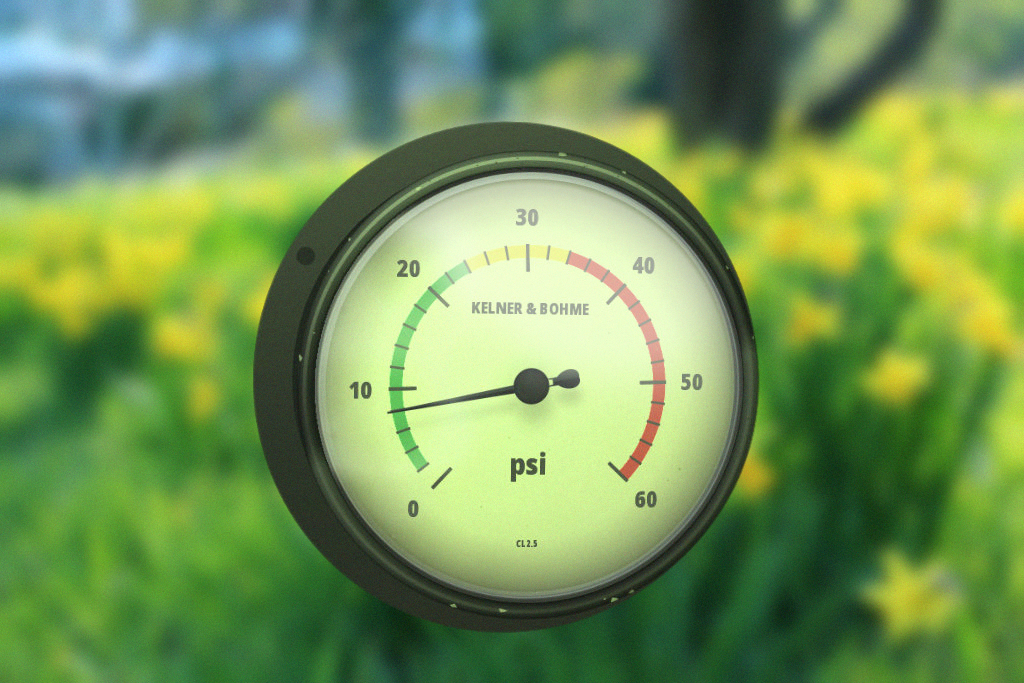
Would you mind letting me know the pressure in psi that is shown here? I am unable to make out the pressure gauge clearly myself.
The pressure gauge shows 8 psi
